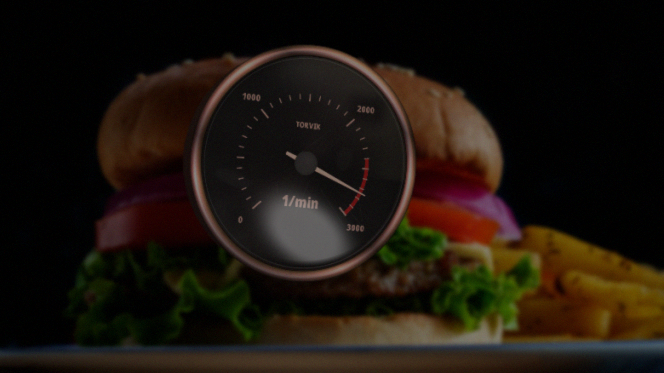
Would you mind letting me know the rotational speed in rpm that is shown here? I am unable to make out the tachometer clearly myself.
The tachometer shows 2750 rpm
